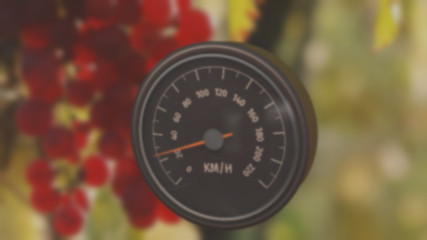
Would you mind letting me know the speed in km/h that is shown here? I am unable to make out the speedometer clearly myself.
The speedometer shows 25 km/h
